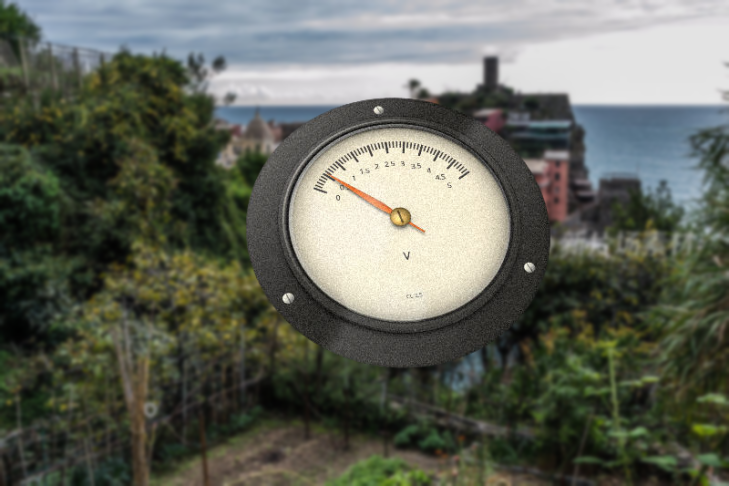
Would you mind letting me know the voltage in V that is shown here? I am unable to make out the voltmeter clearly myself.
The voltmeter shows 0.5 V
